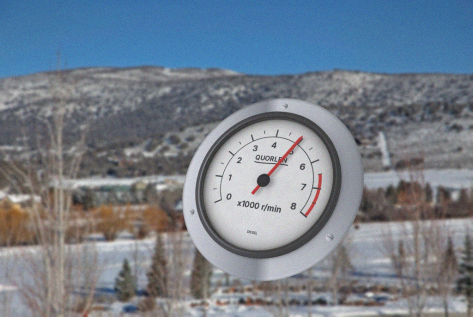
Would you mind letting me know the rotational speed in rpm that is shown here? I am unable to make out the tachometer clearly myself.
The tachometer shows 5000 rpm
